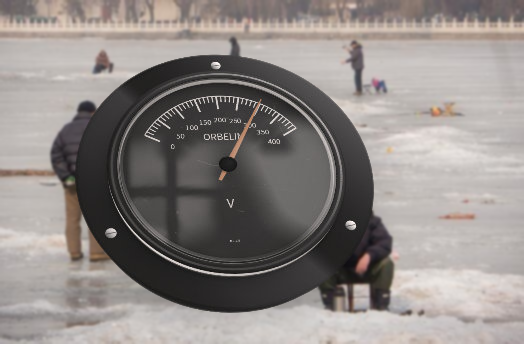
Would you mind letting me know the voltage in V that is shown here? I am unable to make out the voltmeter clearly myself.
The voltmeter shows 300 V
